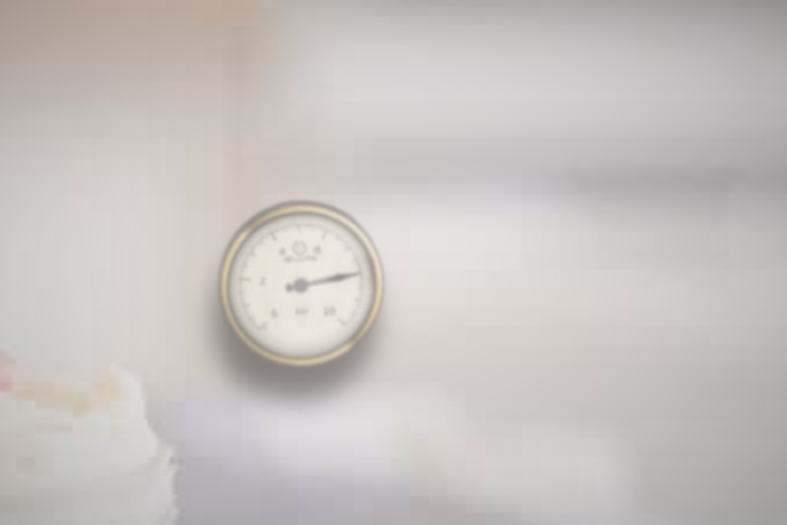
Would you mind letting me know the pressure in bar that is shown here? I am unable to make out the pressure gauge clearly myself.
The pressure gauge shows 8 bar
